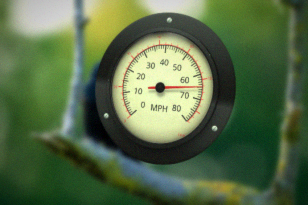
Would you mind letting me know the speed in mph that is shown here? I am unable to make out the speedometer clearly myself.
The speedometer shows 65 mph
